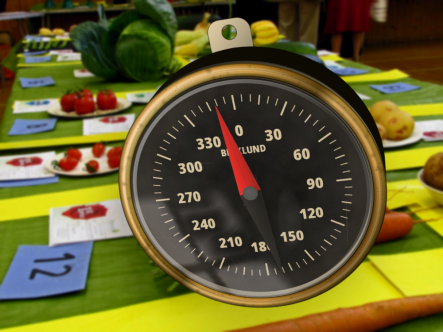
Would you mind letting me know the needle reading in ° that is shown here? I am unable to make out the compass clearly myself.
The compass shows 350 °
